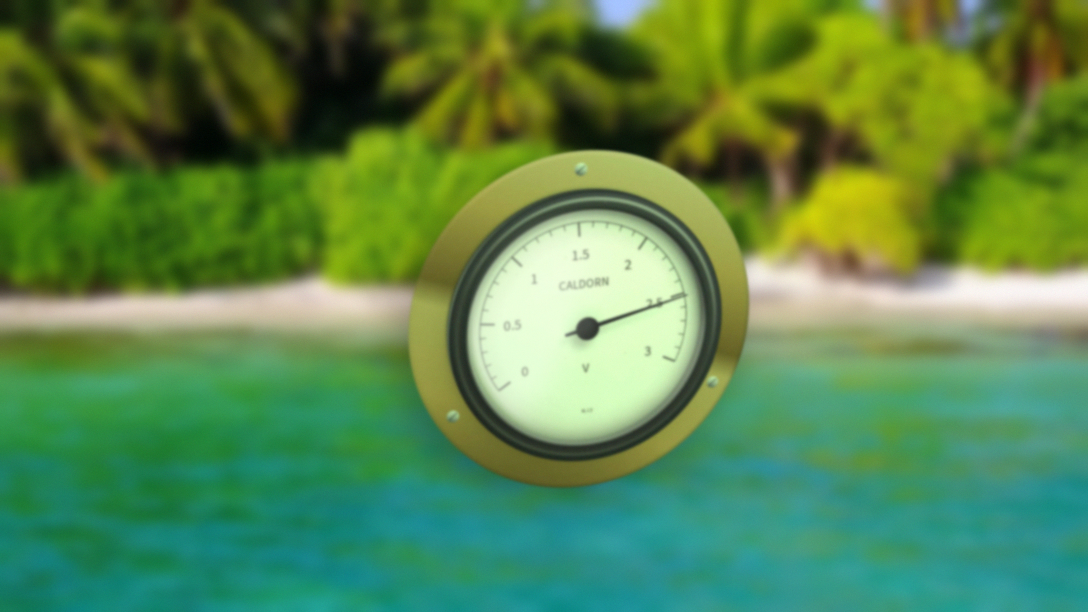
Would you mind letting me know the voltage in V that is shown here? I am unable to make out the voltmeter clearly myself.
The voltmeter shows 2.5 V
